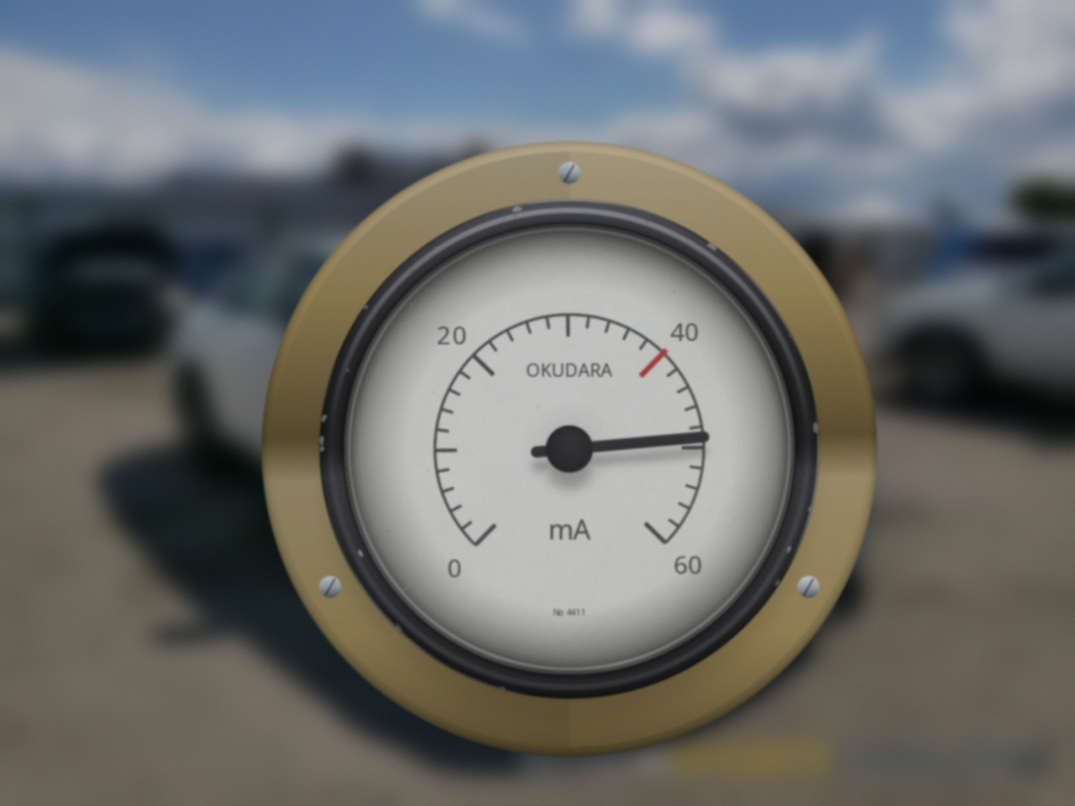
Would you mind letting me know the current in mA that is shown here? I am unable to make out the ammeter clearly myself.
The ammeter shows 49 mA
